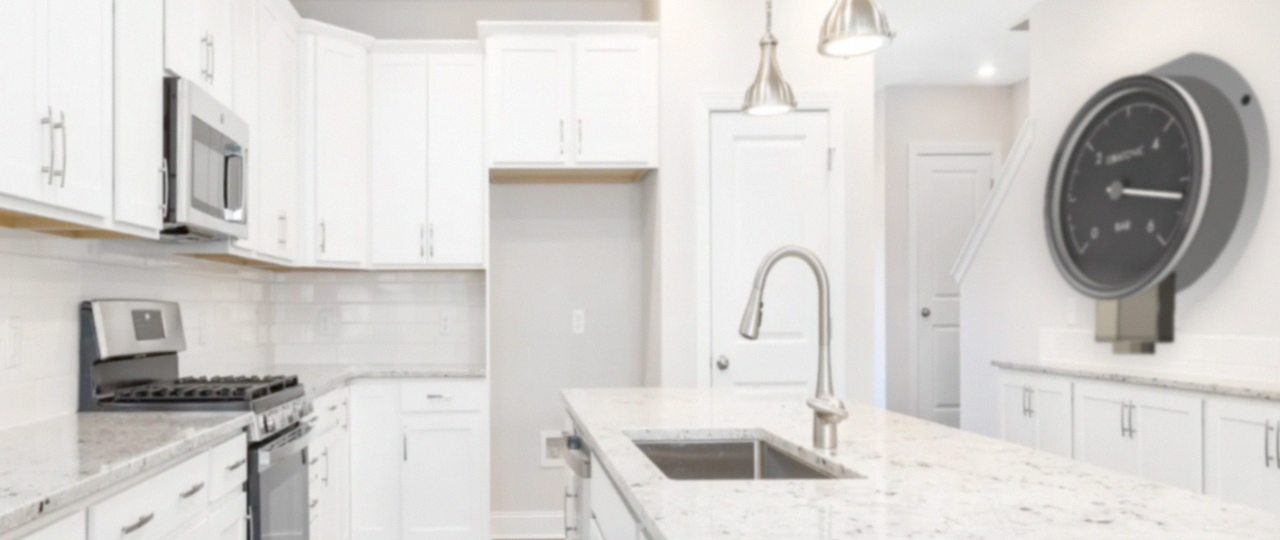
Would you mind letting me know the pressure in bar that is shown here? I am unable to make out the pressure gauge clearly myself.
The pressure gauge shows 5.25 bar
